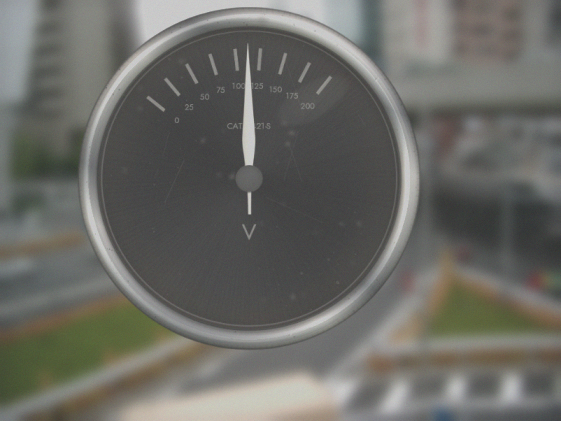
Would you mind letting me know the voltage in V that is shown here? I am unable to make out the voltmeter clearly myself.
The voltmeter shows 112.5 V
